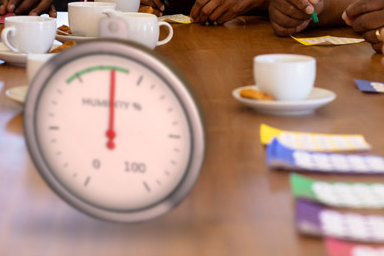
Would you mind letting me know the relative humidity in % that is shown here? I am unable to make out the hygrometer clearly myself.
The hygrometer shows 52 %
